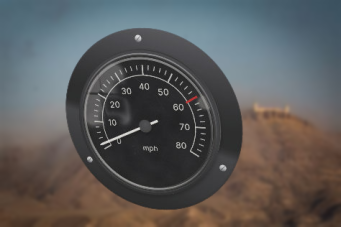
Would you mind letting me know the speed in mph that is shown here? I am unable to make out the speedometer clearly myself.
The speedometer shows 2 mph
